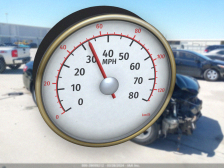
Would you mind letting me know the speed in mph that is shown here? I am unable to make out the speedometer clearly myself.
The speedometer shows 32.5 mph
